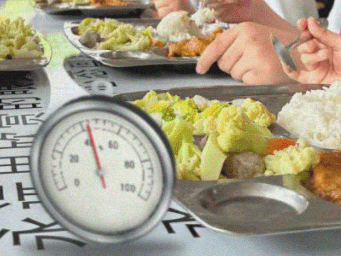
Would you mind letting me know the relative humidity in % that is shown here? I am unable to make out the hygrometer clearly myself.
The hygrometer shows 44 %
